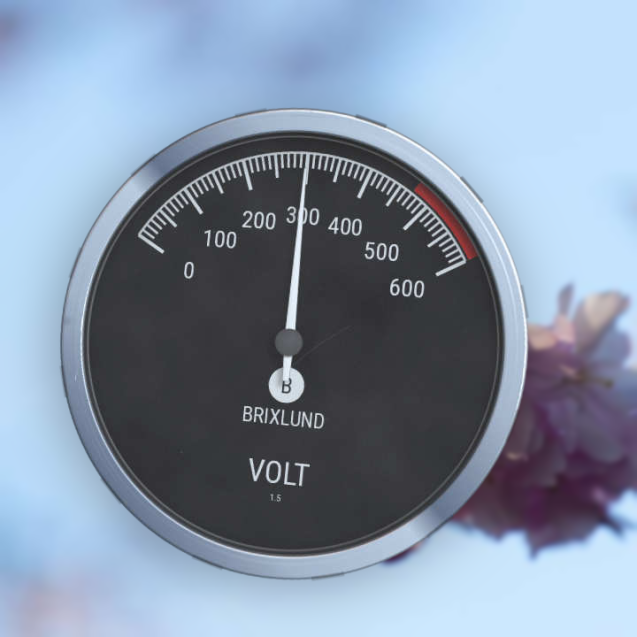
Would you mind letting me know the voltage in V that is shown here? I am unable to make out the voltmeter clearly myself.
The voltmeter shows 300 V
